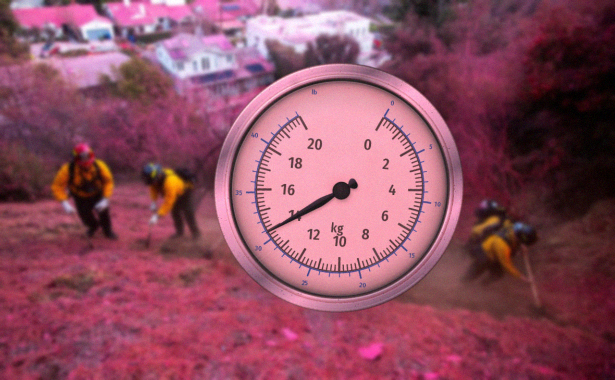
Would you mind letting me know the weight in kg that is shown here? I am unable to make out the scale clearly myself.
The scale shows 14 kg
